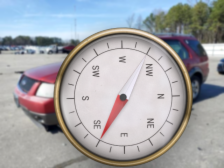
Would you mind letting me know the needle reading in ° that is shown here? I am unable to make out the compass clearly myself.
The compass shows 120 °
